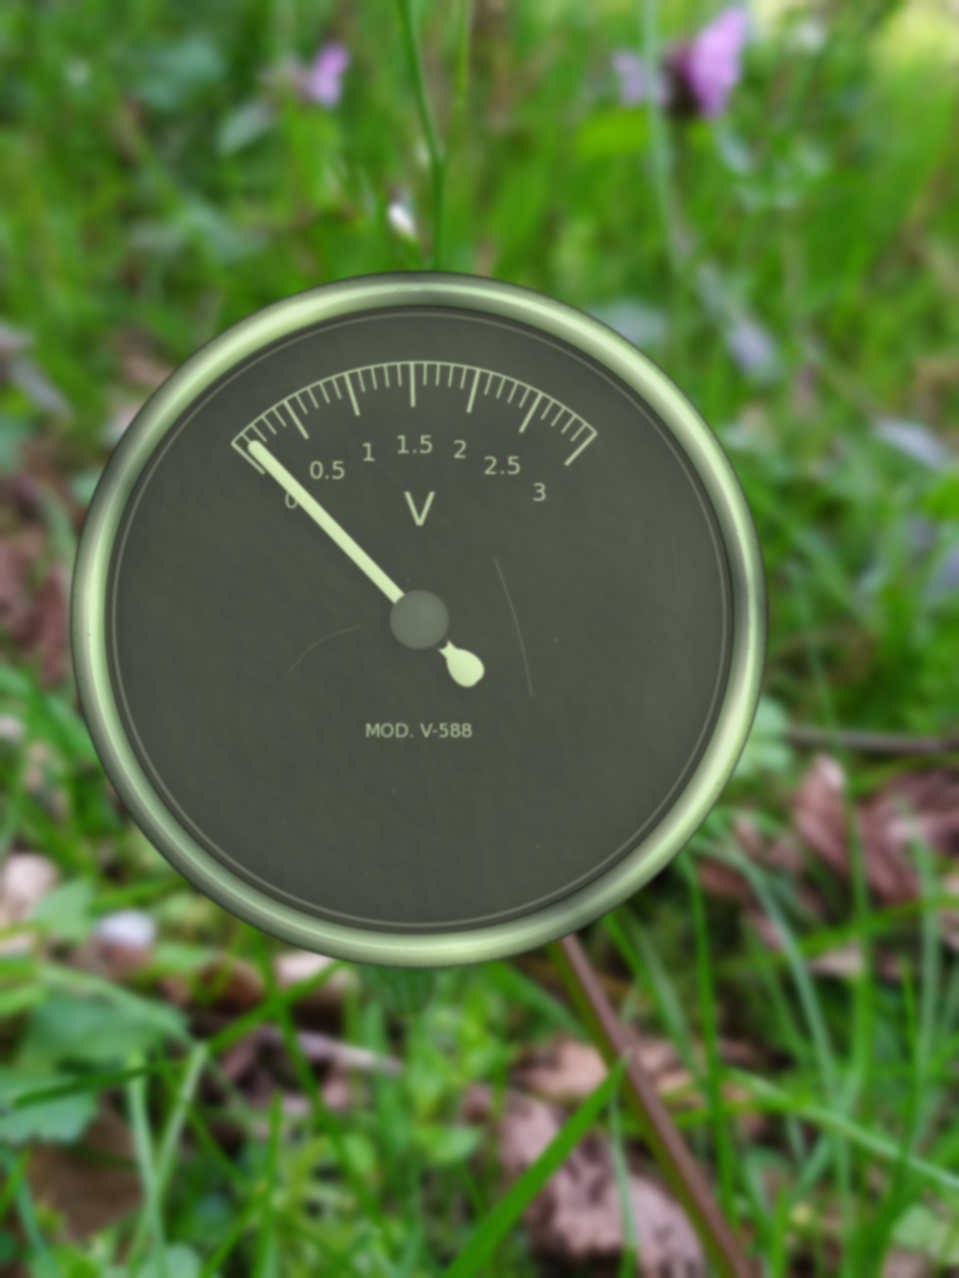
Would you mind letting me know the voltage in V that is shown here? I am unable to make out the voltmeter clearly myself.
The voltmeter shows 0.1 V
